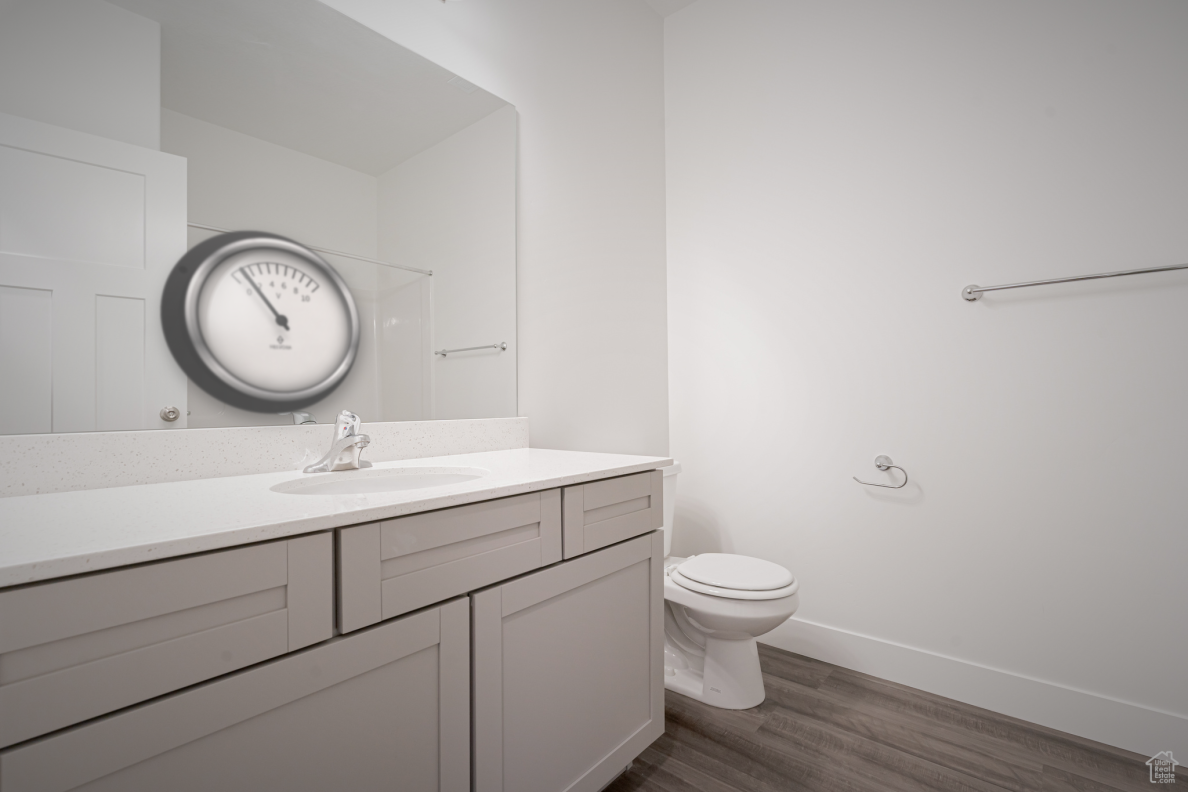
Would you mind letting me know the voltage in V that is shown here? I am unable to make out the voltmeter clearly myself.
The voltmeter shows 1 V
